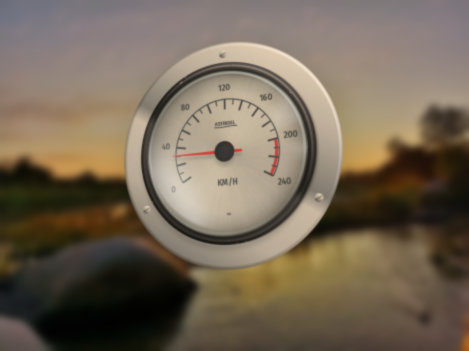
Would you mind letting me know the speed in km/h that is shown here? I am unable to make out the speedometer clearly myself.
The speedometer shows 30 km/h
